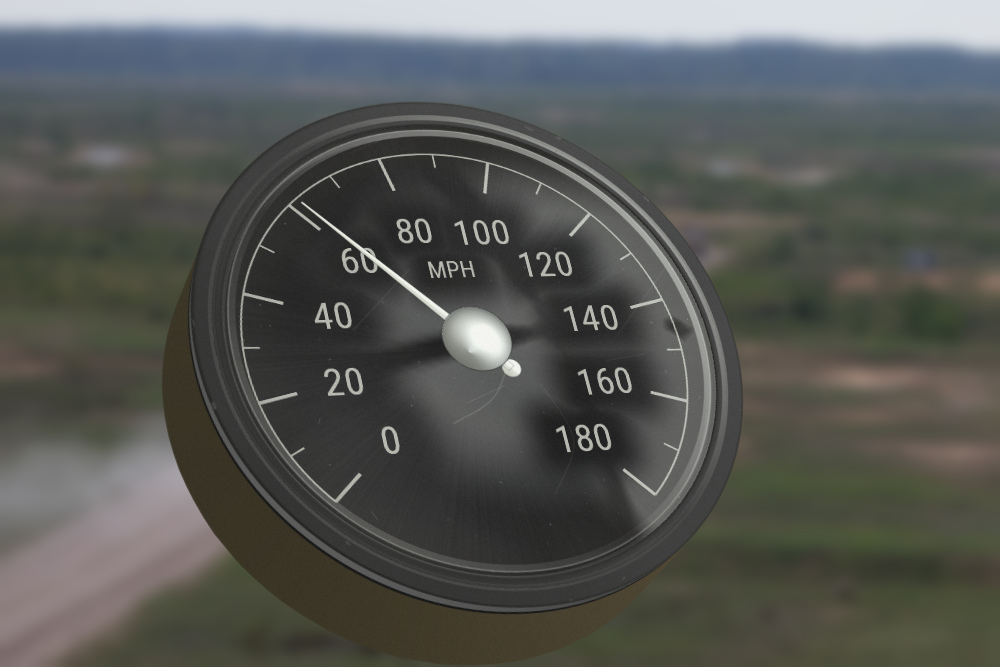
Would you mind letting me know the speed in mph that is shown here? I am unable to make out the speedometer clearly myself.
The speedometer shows 60 mph
